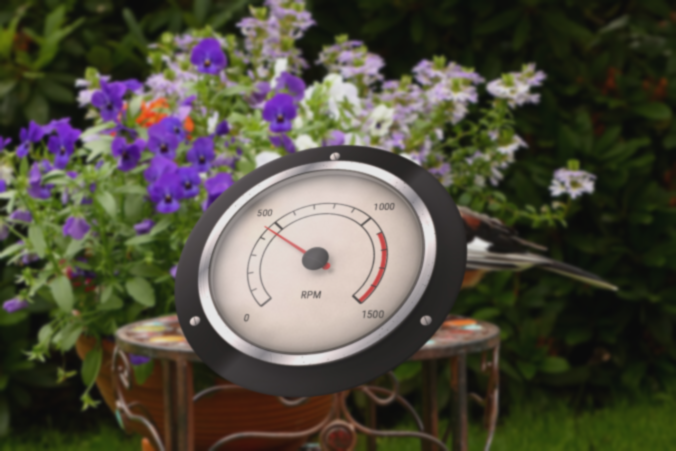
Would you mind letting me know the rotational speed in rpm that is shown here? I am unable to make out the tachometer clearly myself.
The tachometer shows 450 rpm
